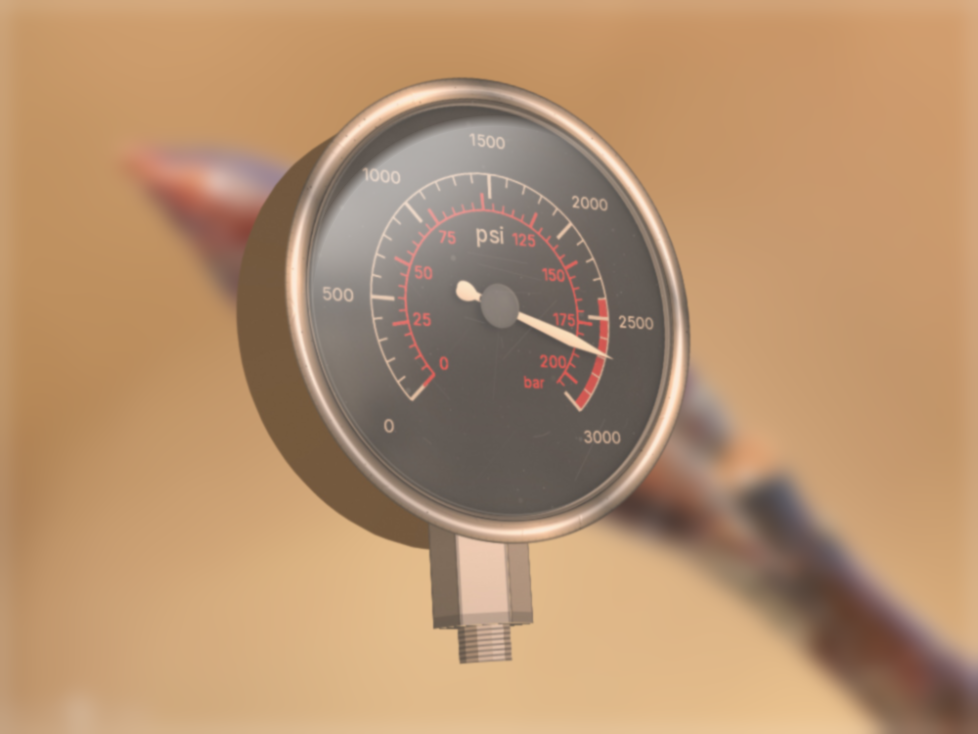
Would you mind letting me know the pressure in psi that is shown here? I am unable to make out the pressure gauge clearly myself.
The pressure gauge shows 2700 psi
